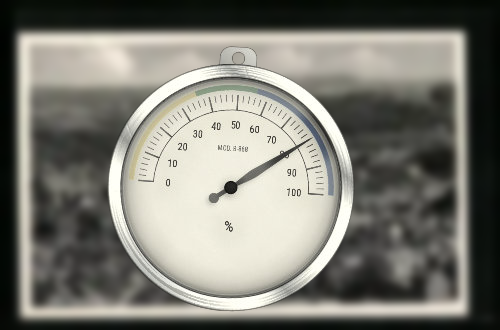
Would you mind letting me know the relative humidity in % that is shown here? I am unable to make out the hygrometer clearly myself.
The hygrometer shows 80 %
